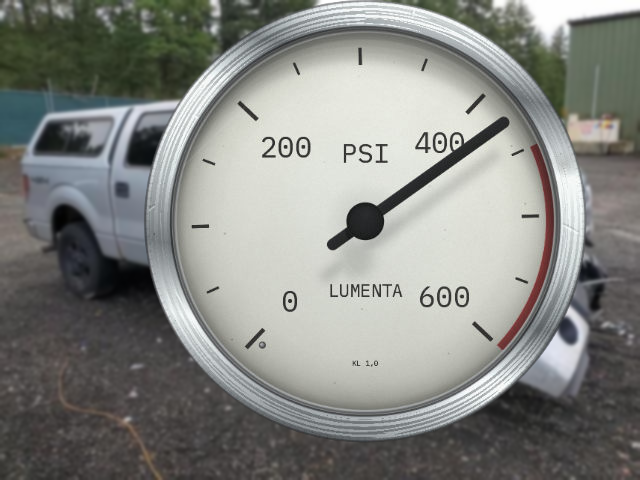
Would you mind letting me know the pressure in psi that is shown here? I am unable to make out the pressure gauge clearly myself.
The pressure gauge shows 425 psi
